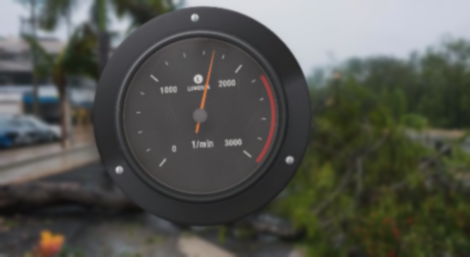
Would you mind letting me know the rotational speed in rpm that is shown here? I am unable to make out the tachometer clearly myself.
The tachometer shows 1700 rpm
